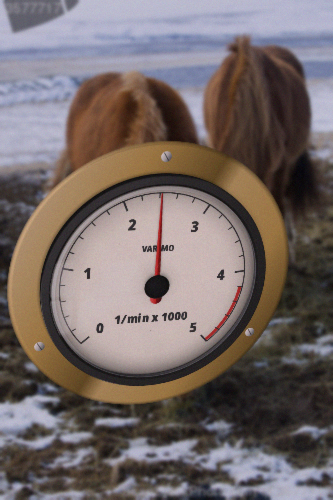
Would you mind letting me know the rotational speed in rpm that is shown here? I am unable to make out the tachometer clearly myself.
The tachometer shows 2400 rpm
